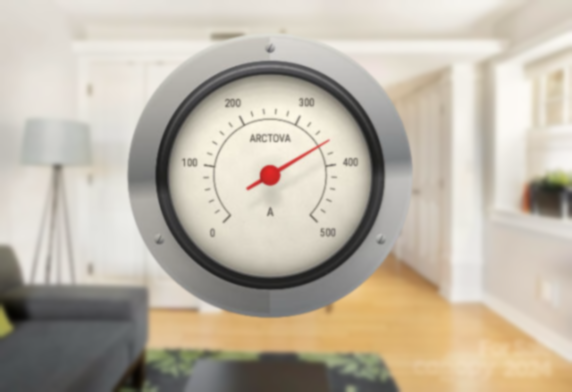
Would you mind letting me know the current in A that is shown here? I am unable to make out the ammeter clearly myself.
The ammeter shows 360 A
